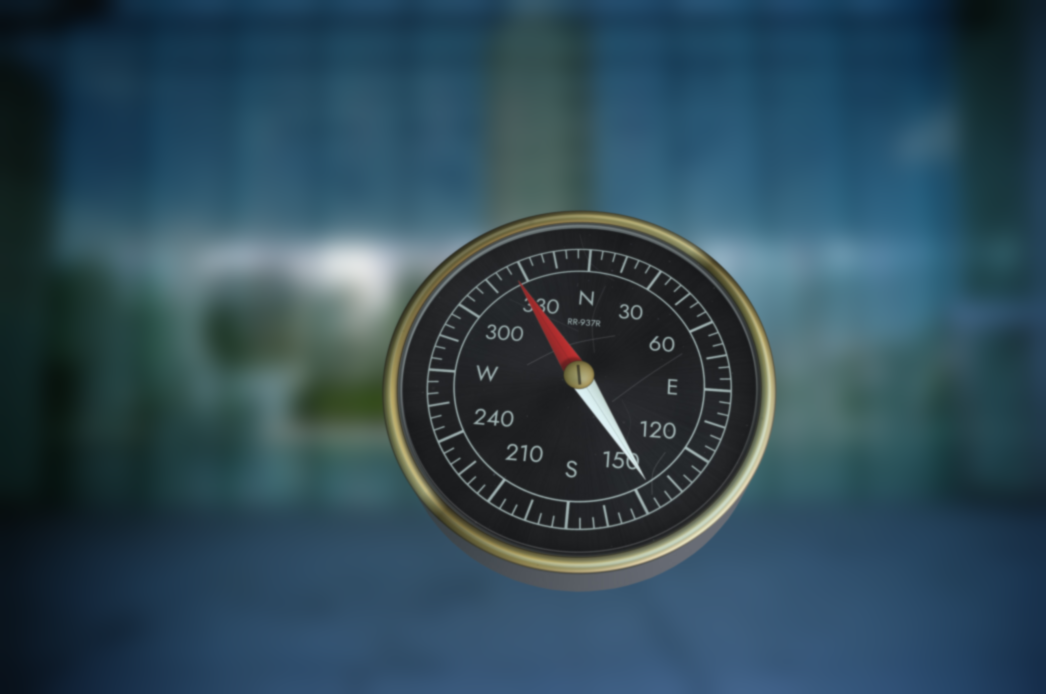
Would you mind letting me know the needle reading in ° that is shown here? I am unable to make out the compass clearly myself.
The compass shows 325 °
